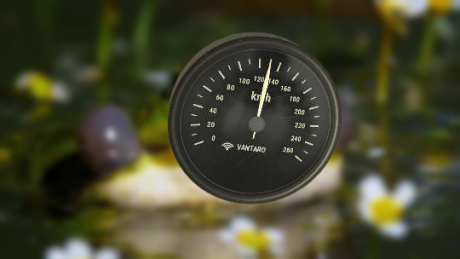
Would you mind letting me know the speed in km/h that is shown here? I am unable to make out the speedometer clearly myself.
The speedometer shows 130 km/h
